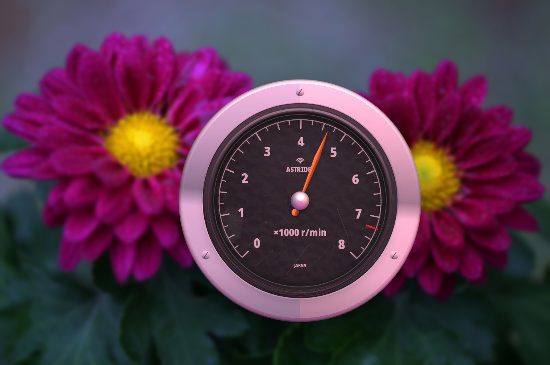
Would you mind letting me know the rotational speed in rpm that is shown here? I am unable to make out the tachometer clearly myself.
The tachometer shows 4625 rpm
